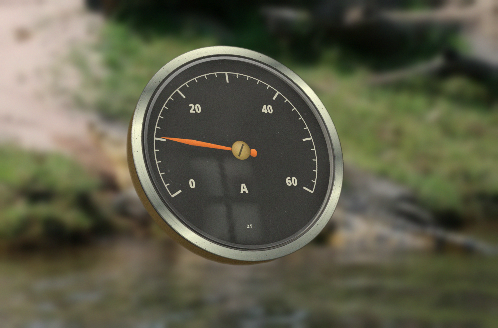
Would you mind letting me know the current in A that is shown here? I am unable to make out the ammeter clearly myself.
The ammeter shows 10 A
